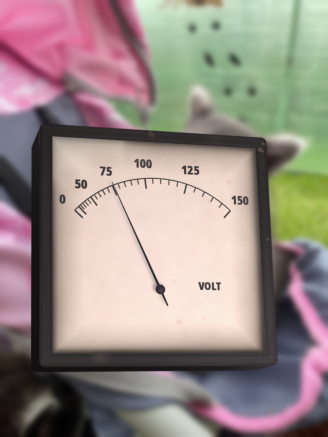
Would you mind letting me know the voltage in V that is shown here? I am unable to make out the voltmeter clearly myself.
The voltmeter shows 75 V
